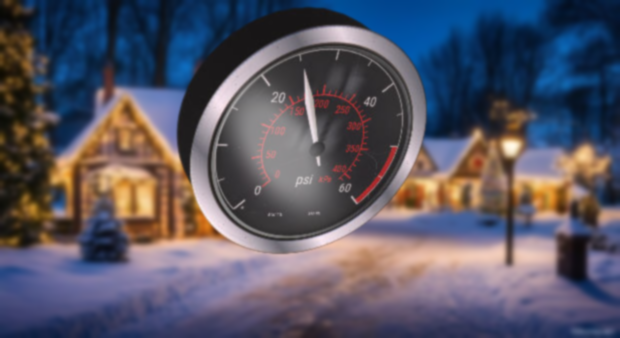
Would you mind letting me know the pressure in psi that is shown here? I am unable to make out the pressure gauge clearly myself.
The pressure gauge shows 25 psi
